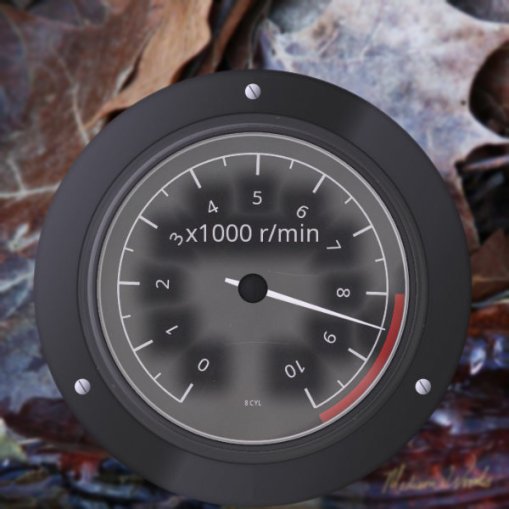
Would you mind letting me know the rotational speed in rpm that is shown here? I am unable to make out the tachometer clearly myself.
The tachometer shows 8500 rpm
